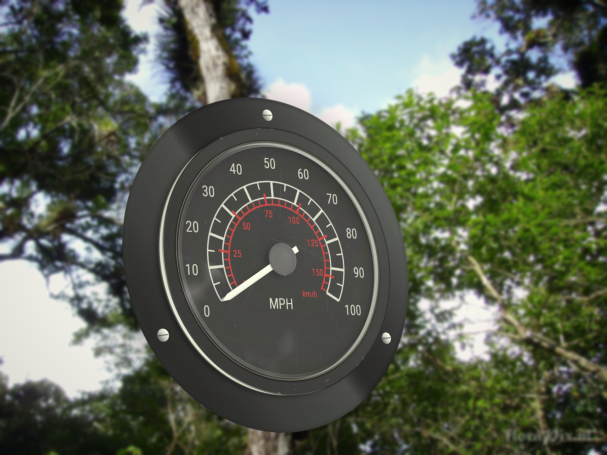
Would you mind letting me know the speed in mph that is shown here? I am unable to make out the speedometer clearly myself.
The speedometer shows 0 mph
